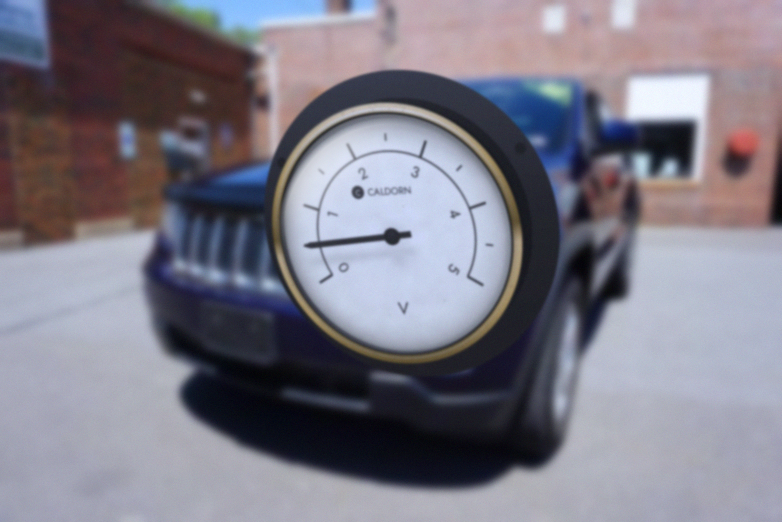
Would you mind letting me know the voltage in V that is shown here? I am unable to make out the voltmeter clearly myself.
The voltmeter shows 0.5 V
